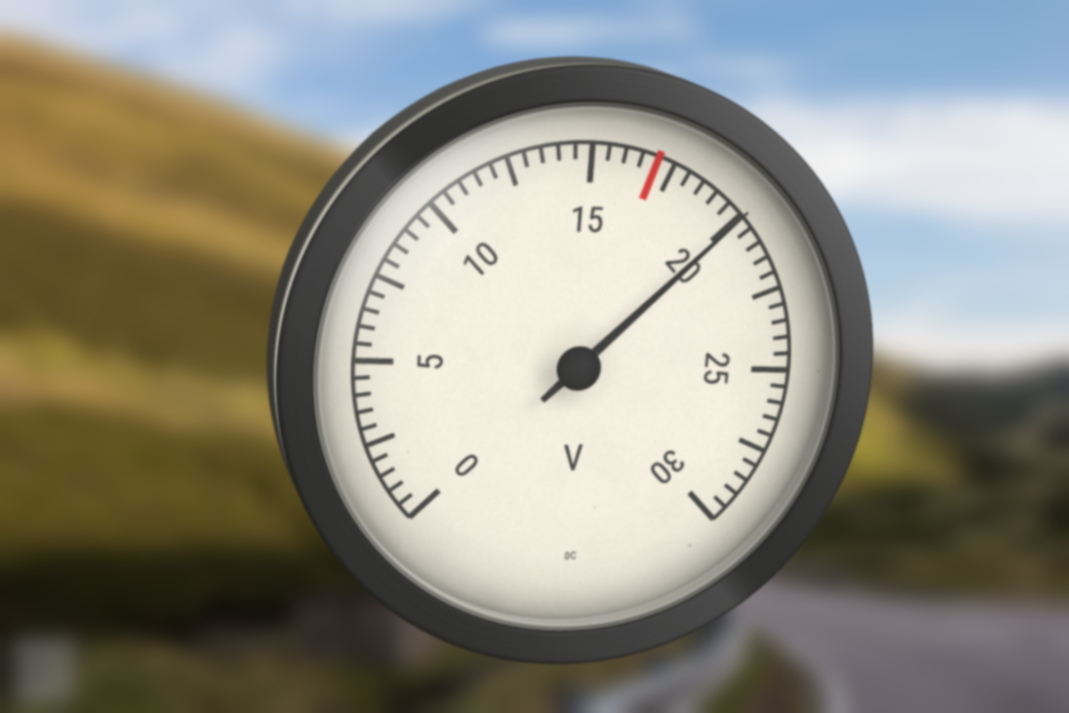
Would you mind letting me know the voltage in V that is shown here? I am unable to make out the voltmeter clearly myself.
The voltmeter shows 20 V
